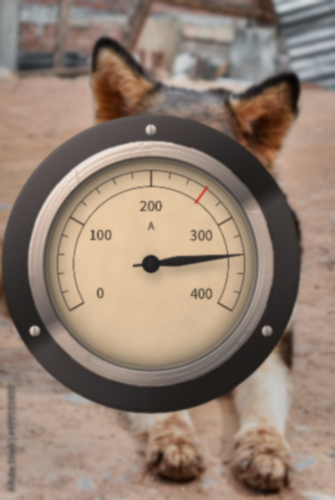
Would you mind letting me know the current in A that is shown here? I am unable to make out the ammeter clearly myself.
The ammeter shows 340 A
